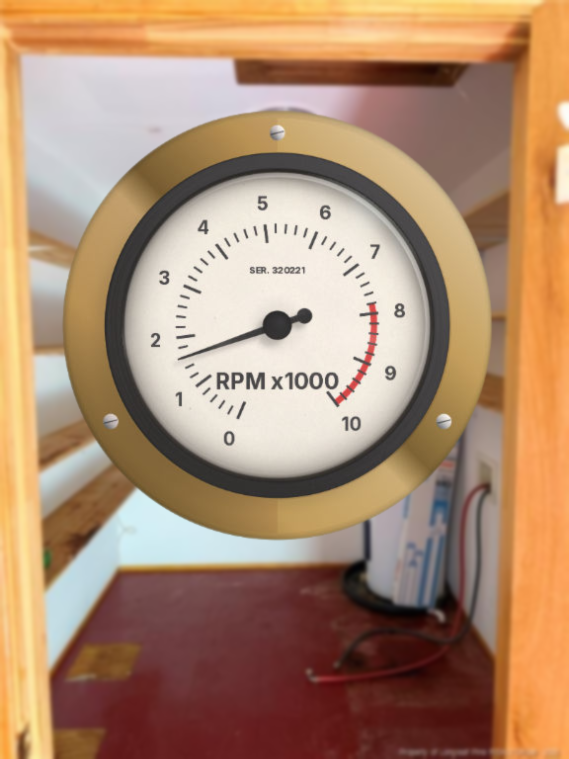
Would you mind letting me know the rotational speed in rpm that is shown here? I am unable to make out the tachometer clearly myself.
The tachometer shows 1600 rpm
